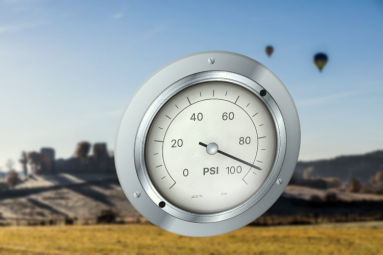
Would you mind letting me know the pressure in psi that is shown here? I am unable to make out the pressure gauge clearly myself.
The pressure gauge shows 92.5 psi
